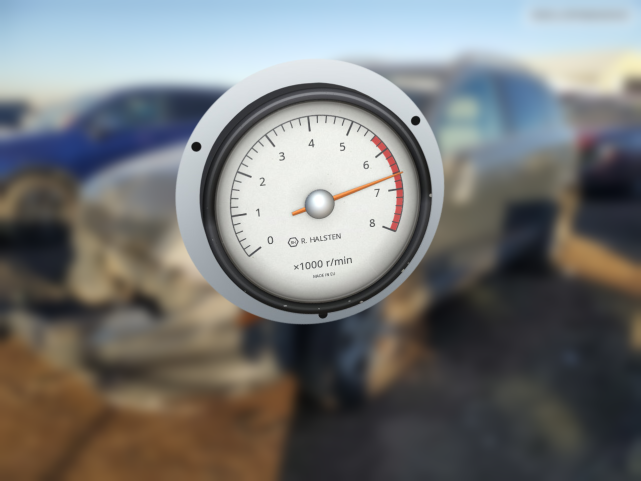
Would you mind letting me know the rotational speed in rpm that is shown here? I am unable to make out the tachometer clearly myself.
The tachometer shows 6600 rpm
